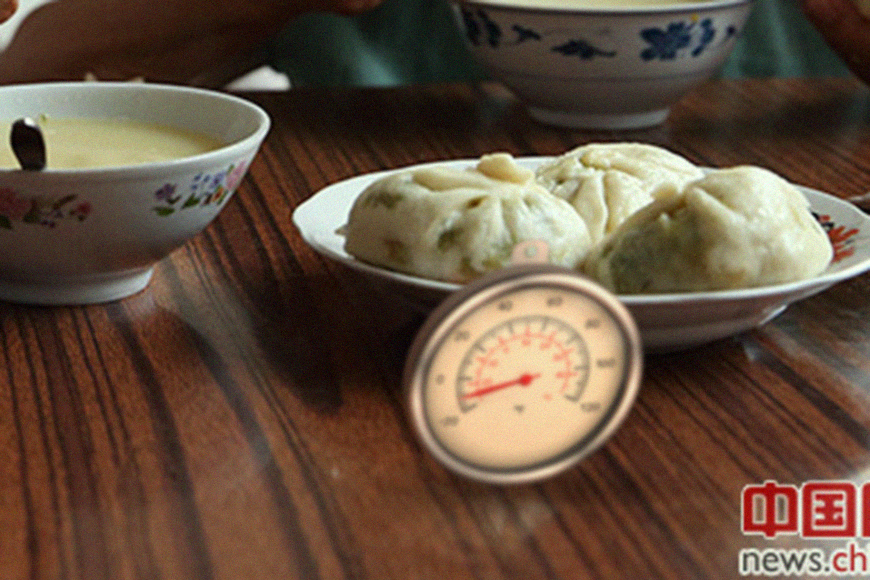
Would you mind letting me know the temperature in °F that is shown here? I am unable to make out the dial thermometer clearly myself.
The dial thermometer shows -10 °F
